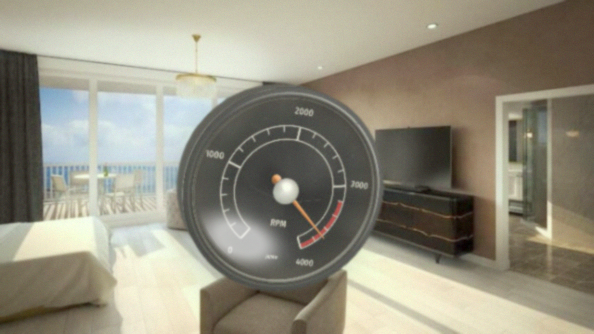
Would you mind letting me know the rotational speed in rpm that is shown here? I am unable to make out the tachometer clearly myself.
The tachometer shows 3700 rpm
